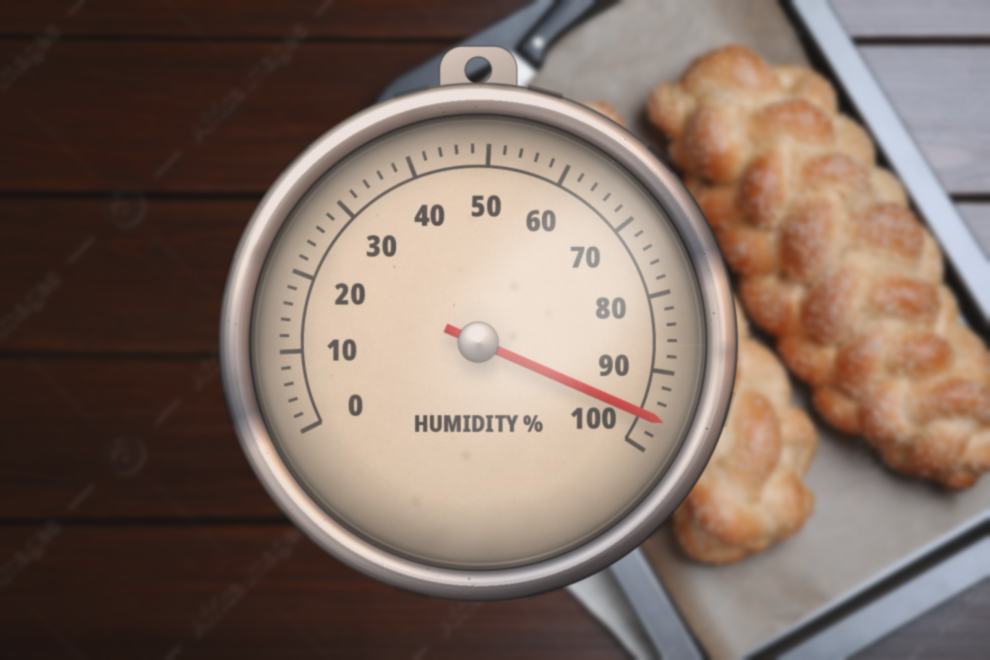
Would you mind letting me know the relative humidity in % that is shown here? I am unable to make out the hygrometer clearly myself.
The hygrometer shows 96 %
